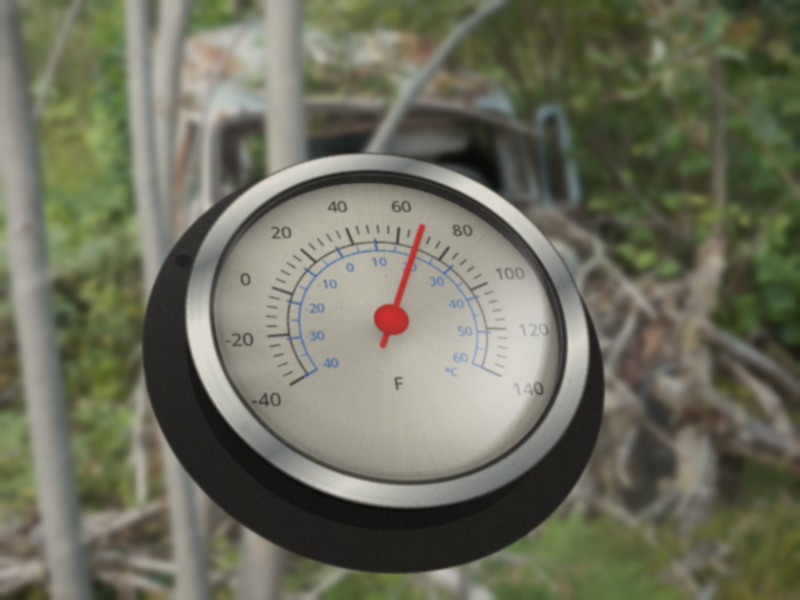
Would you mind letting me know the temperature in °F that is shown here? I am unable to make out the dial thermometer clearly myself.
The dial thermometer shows 68 °F
